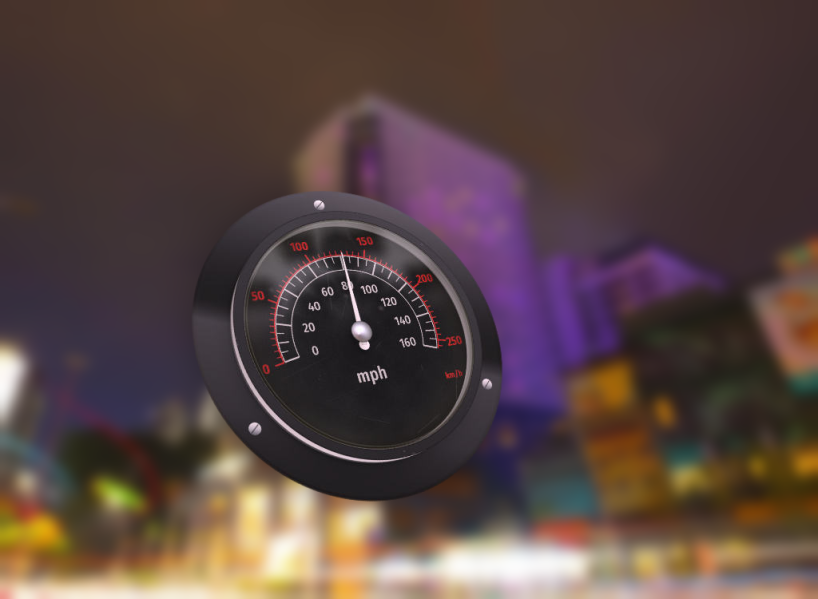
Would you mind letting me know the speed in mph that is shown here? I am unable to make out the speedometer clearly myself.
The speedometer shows 80 mph
